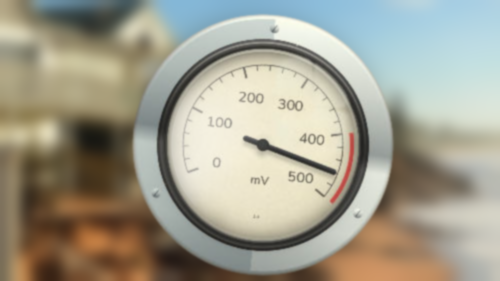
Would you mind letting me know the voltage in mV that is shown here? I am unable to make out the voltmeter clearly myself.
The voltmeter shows 460 mV
